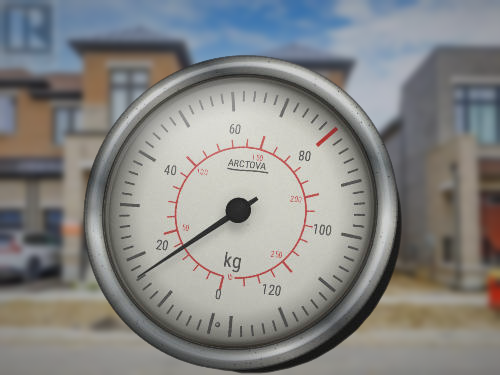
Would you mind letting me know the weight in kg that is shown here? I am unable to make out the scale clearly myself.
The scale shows 16 kg
